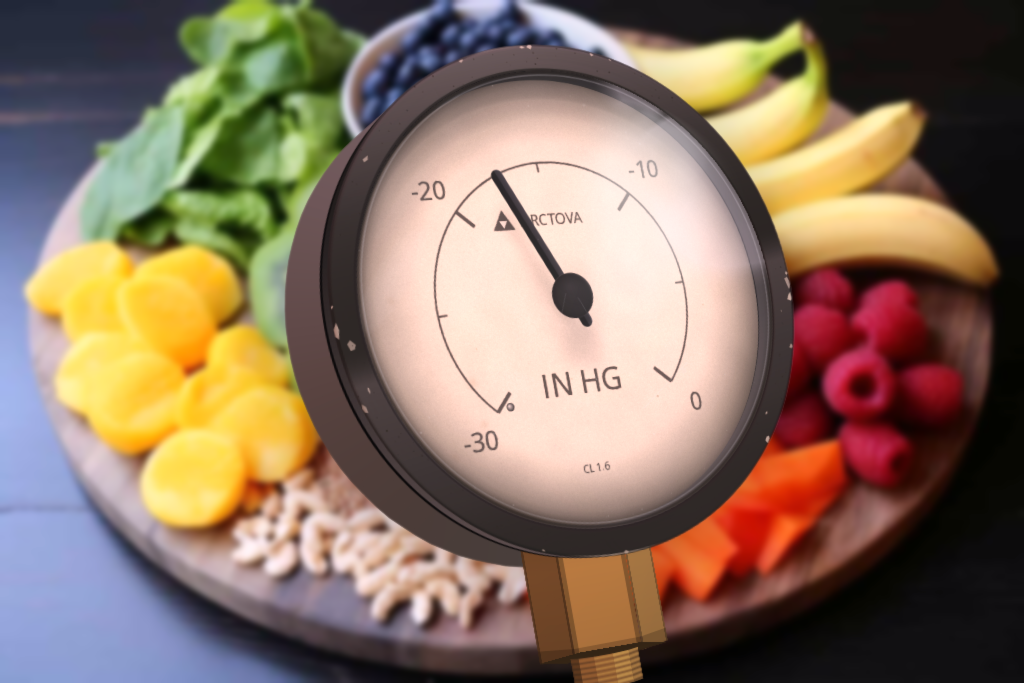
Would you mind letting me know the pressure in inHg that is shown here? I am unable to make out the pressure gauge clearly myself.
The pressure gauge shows -17.5 inHg
